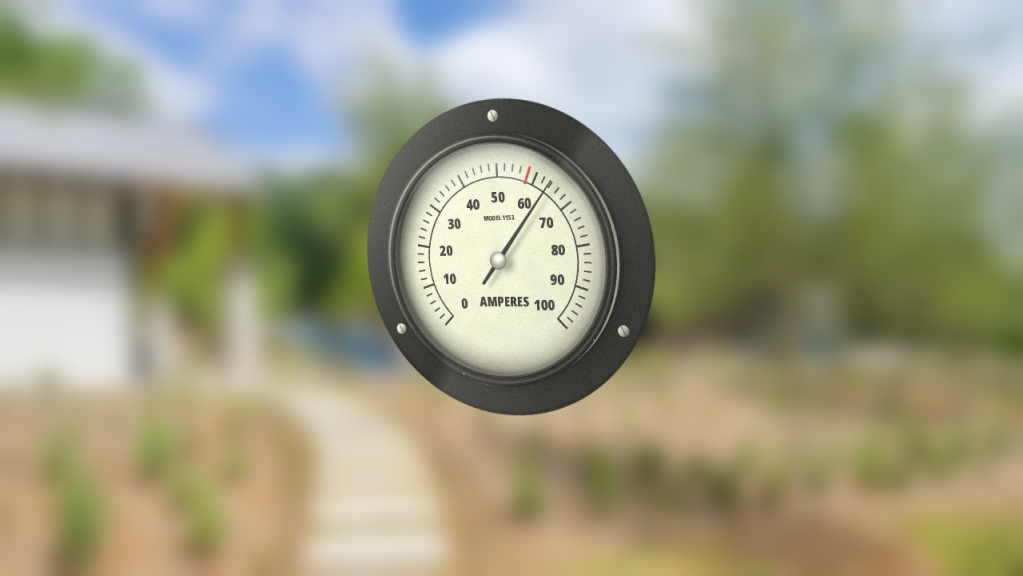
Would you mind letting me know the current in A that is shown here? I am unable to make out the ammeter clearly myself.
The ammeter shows 64 A
